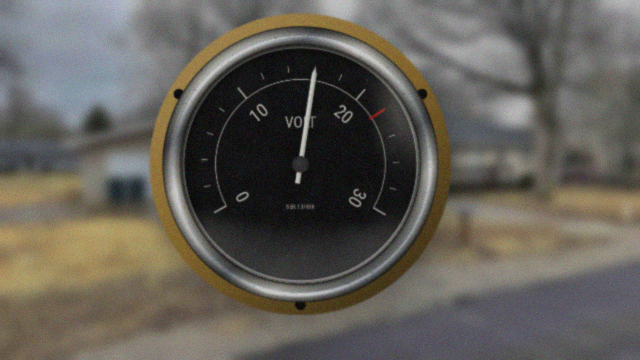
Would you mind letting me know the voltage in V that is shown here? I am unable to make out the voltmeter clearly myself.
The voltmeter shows 16 V
